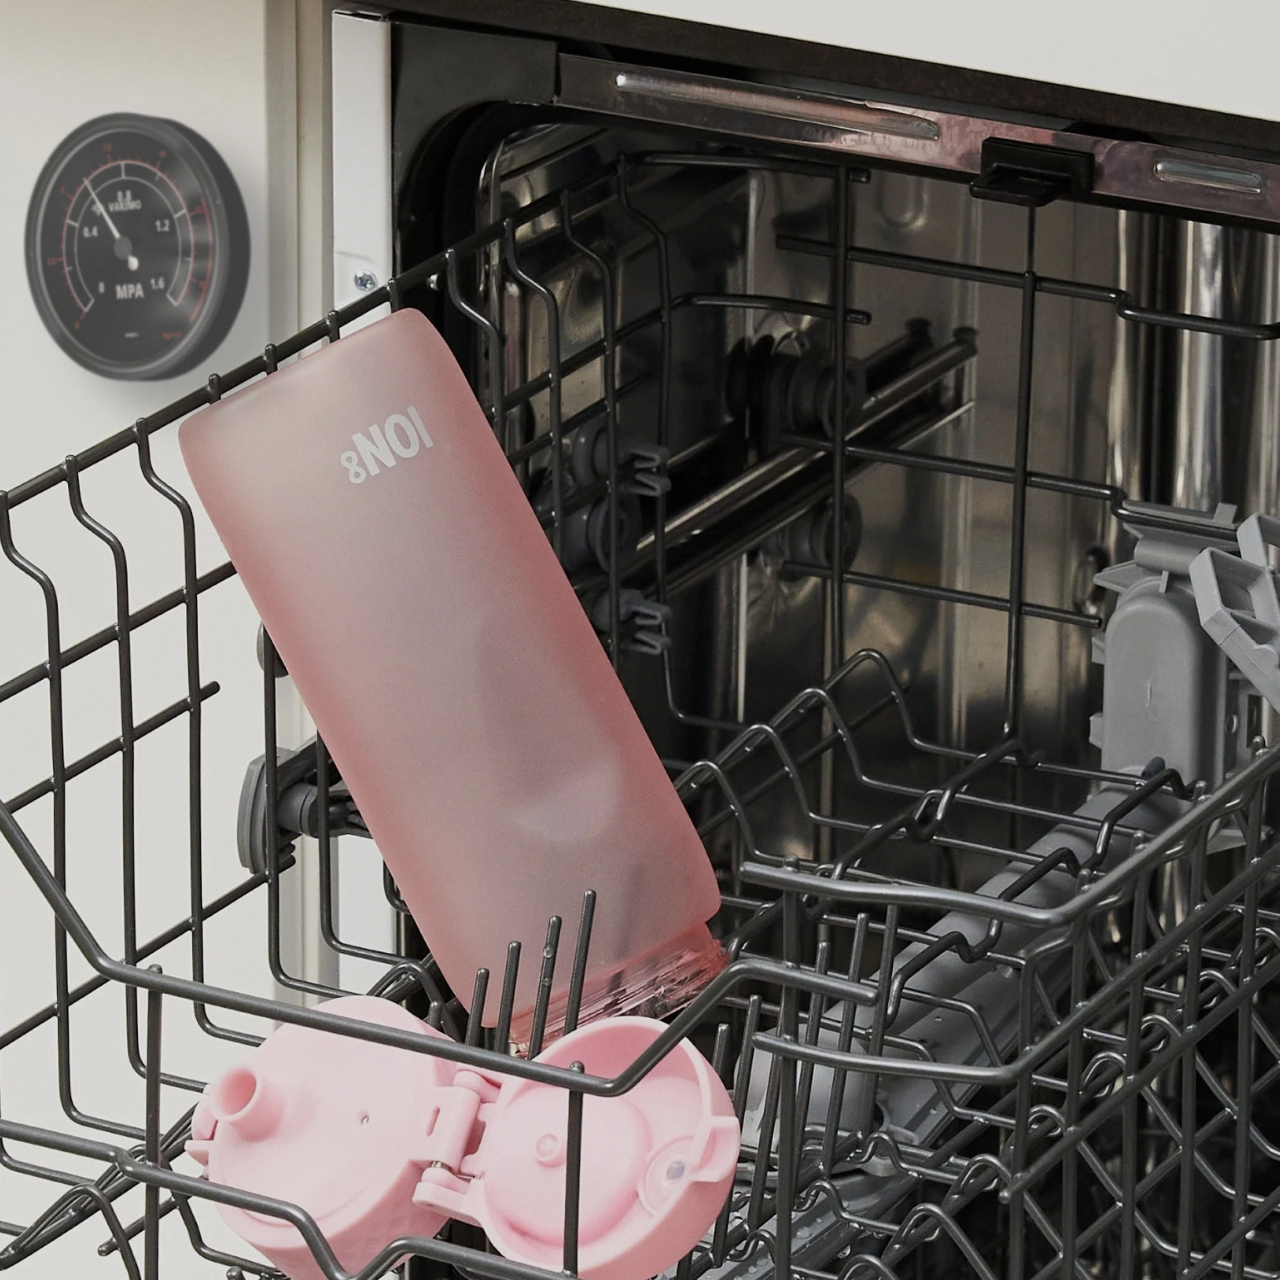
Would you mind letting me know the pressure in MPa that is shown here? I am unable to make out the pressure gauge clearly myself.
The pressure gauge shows 0.6 MPa
